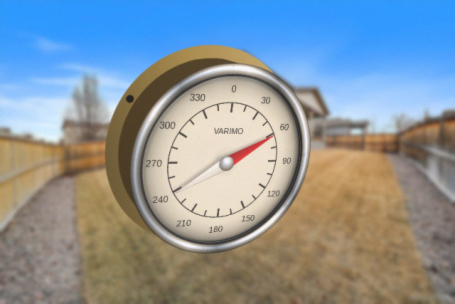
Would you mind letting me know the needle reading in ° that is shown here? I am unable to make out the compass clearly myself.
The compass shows 60 °
